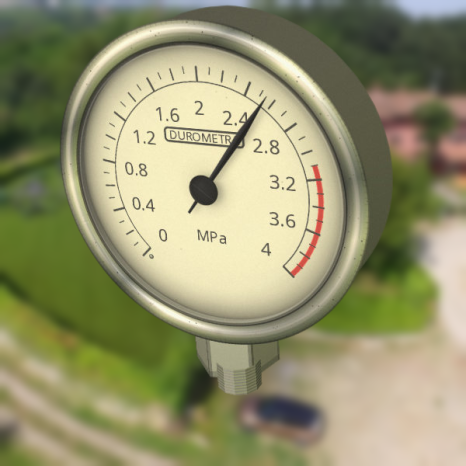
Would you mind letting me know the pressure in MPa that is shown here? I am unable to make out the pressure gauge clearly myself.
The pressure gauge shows 2.55 MPa
